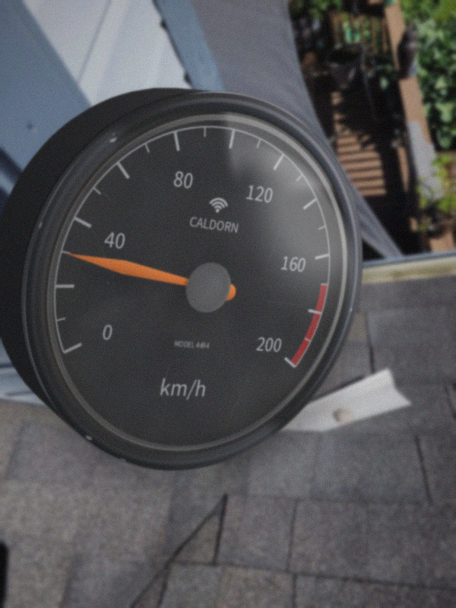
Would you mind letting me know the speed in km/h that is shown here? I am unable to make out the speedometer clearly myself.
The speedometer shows 30 km/h
